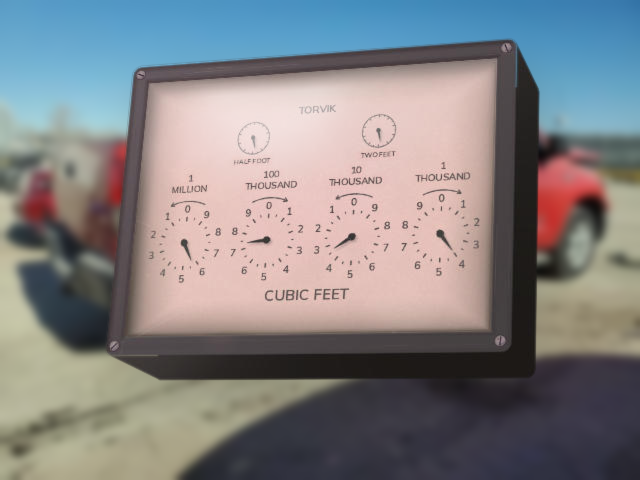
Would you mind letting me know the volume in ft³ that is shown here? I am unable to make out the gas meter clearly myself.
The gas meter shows 573400 ft³
